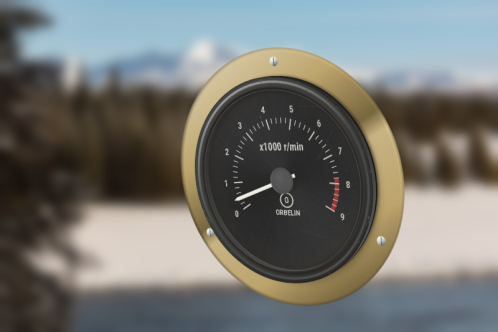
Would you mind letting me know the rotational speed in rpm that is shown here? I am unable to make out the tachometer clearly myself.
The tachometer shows 400 rpm
